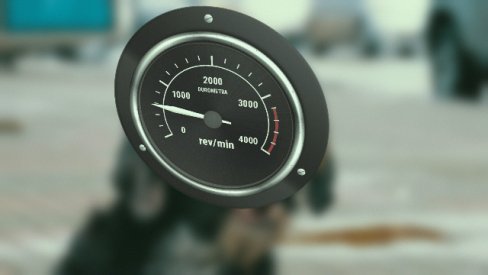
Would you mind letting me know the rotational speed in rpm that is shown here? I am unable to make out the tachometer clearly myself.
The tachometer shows 600 rpm
